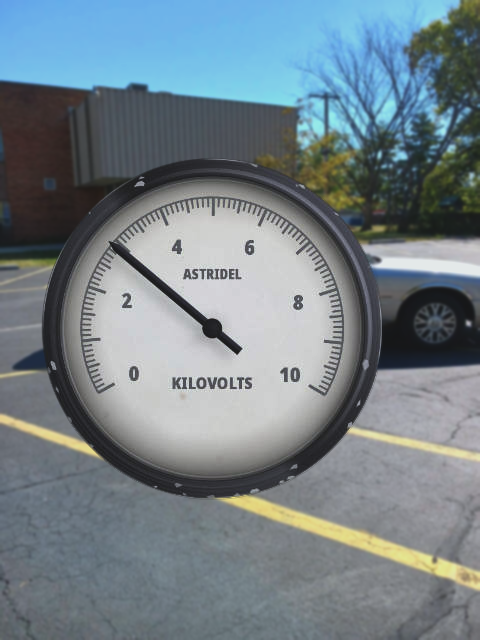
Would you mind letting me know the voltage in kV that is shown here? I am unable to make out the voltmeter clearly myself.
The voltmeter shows 2.9 kV
